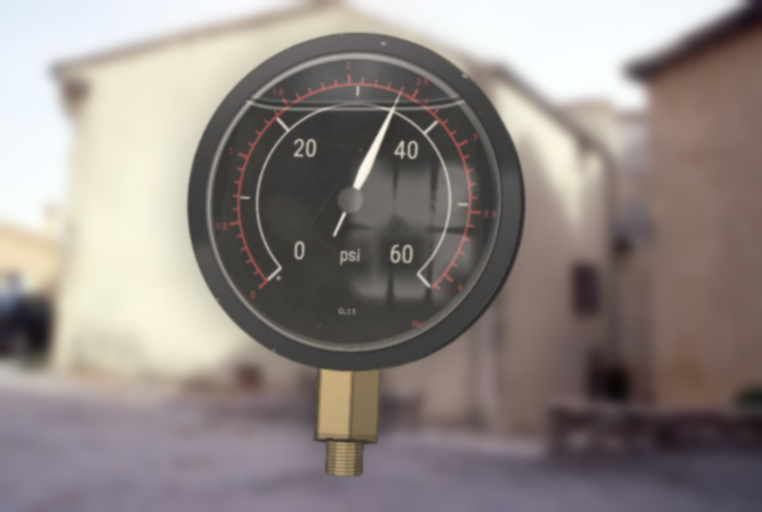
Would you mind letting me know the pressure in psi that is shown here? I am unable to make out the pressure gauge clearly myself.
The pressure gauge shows 35 psi
